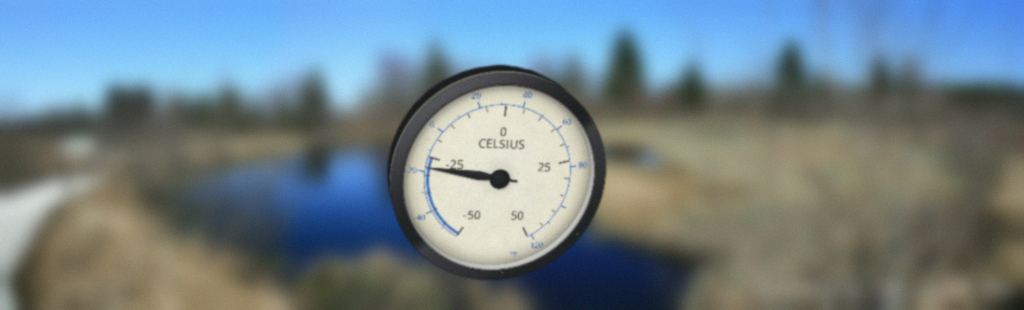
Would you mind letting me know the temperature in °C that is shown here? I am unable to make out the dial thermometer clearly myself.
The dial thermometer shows -27.5 °C
